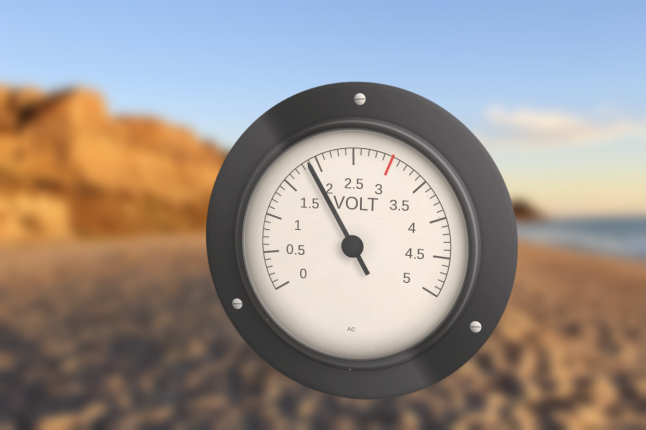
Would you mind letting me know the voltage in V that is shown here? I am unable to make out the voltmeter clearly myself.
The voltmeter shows 1.9 V
